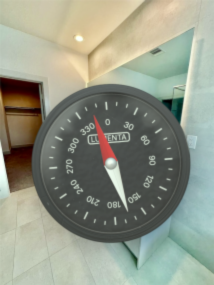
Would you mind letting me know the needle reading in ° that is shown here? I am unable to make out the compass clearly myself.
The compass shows 345 °
